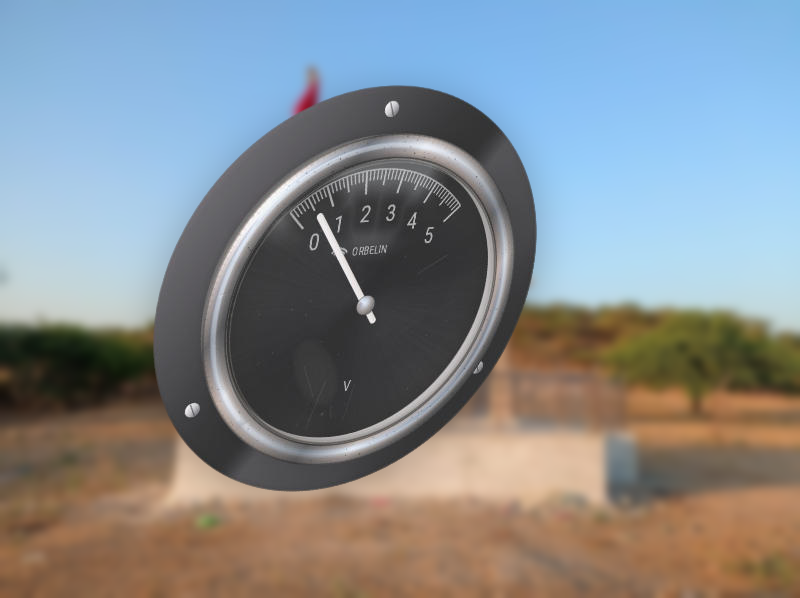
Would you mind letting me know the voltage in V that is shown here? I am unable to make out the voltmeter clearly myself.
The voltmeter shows 0.5 V
